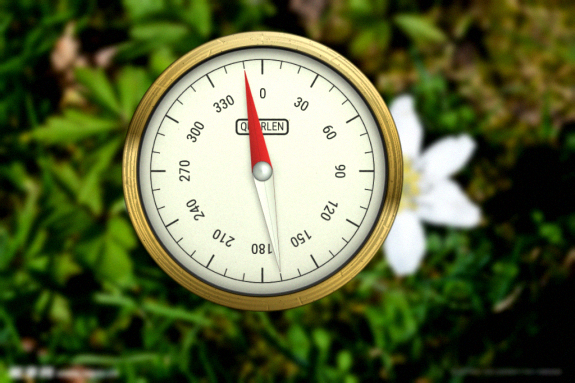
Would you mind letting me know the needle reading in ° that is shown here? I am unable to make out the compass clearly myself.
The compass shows 350 °
